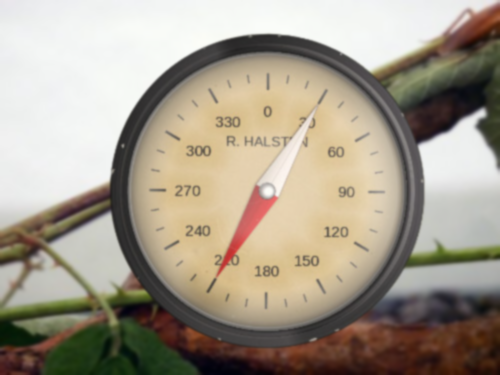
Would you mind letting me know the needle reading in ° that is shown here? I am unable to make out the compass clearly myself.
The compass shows 210 °
